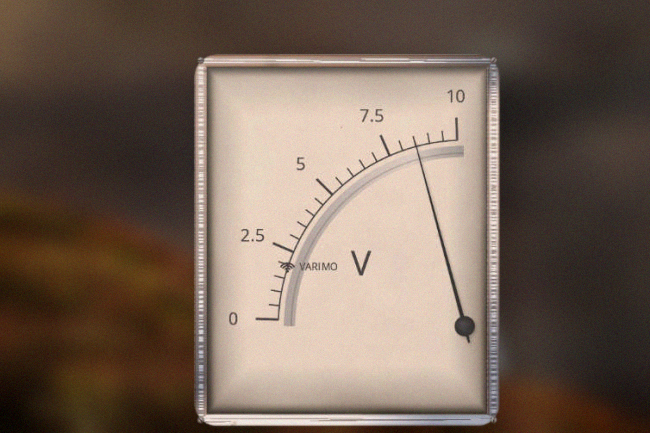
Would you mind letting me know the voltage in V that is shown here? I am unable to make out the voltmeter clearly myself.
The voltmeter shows 8.5 V
